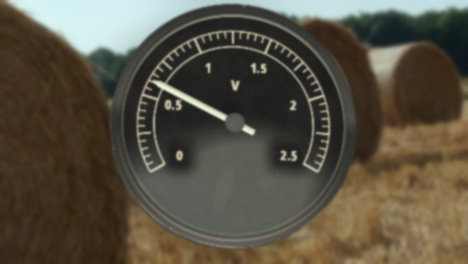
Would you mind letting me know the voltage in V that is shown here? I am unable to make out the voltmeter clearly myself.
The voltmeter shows 0.6 V
